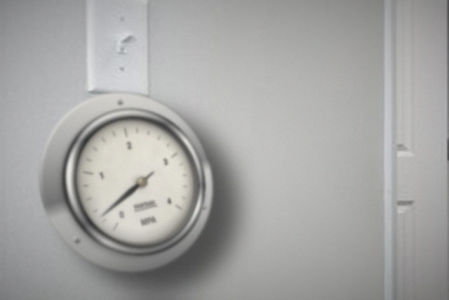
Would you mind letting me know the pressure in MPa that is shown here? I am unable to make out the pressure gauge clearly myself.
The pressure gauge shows 0.3 MPa
